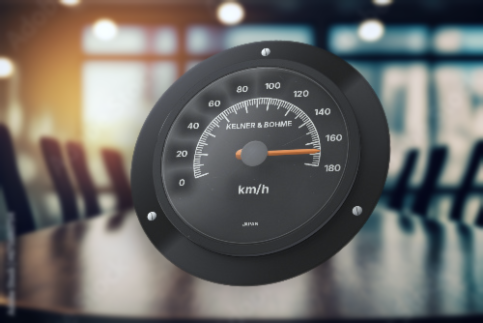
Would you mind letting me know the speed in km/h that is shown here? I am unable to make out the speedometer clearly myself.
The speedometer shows 170 km/h
